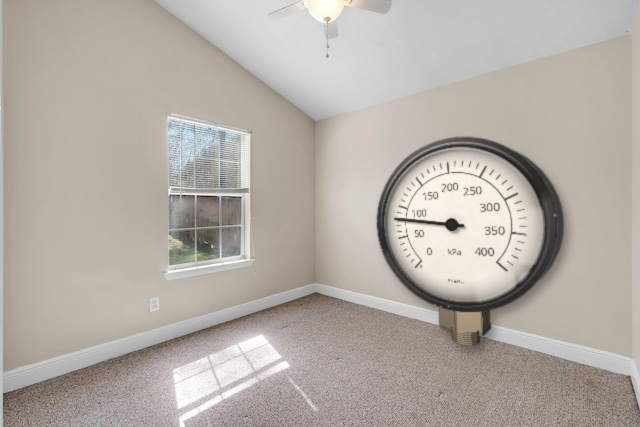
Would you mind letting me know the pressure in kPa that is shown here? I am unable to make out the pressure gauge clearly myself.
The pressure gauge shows 80 kPa
